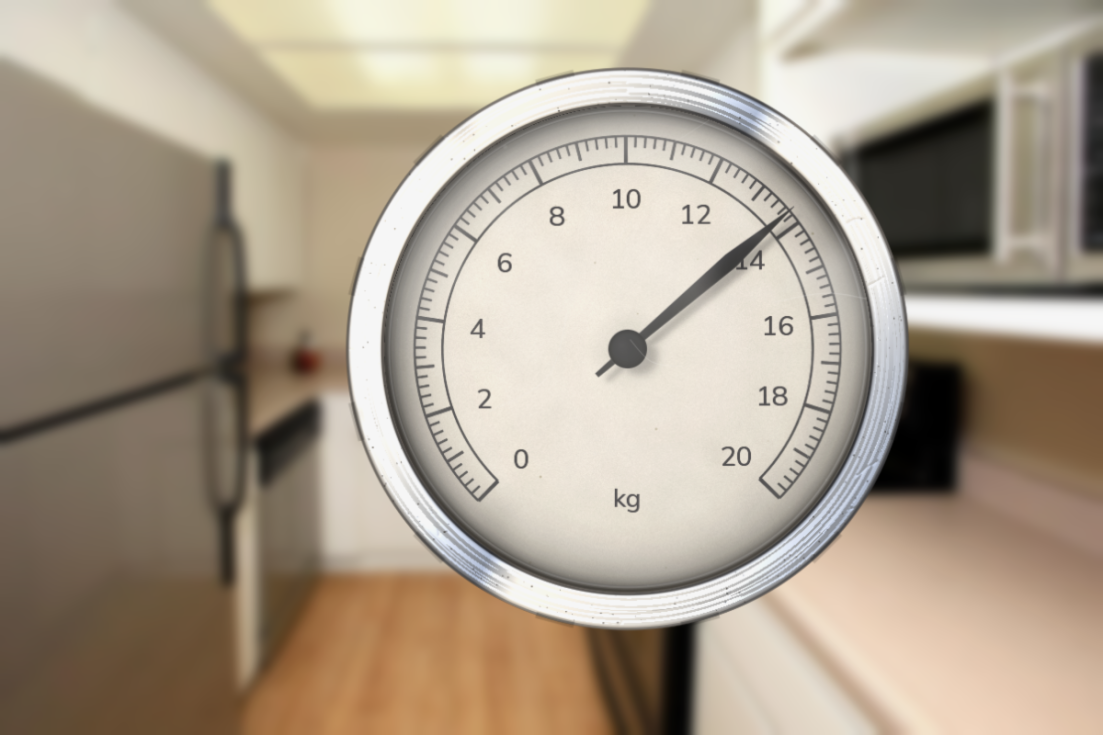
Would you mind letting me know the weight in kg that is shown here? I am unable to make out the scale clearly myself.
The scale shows 13.7 kg
